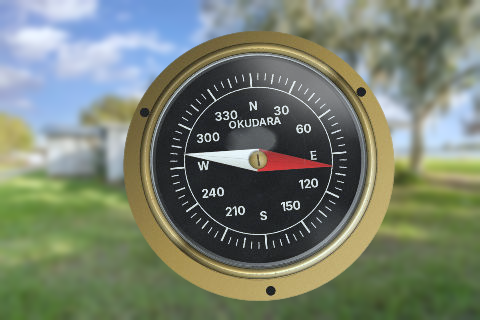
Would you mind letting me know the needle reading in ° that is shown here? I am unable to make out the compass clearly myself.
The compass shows 100 °
